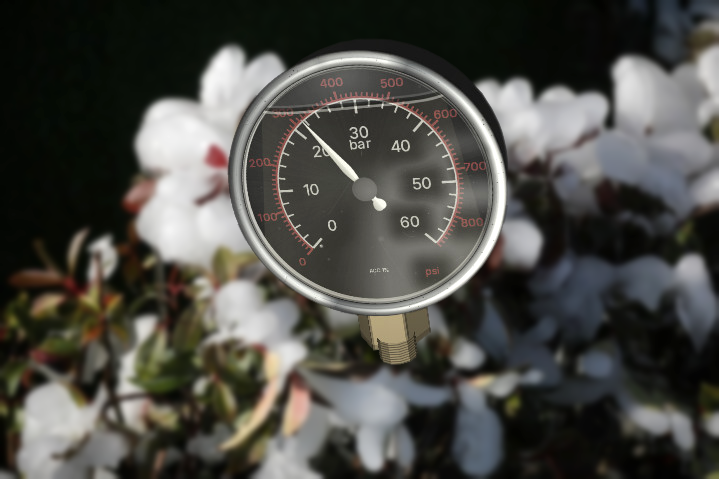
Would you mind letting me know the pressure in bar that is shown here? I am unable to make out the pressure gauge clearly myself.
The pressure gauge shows 22 bar
